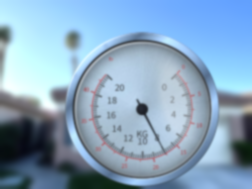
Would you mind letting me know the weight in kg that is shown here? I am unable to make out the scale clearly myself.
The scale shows 8 kg
